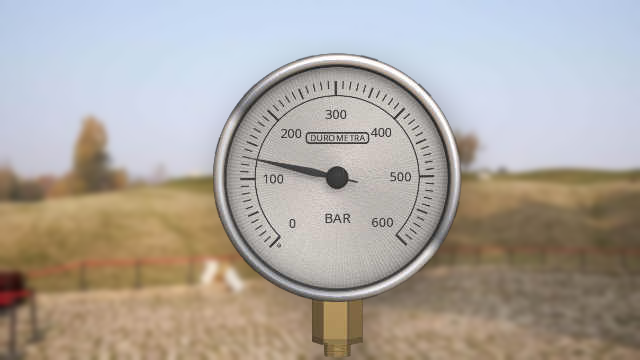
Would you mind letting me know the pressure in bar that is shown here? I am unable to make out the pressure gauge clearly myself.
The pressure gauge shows 130 bar
